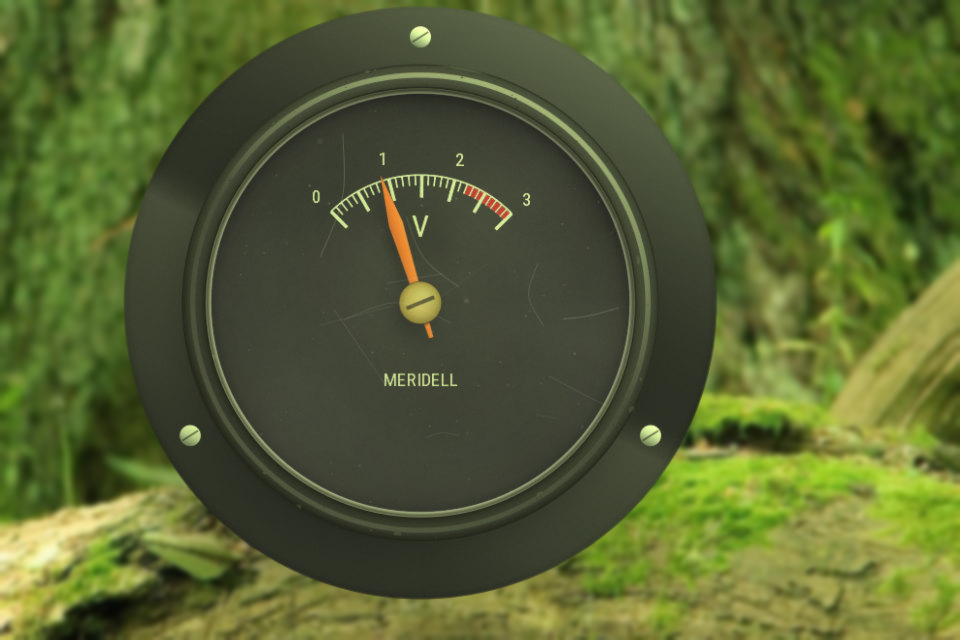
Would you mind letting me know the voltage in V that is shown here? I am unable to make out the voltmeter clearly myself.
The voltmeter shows 0.9 V
